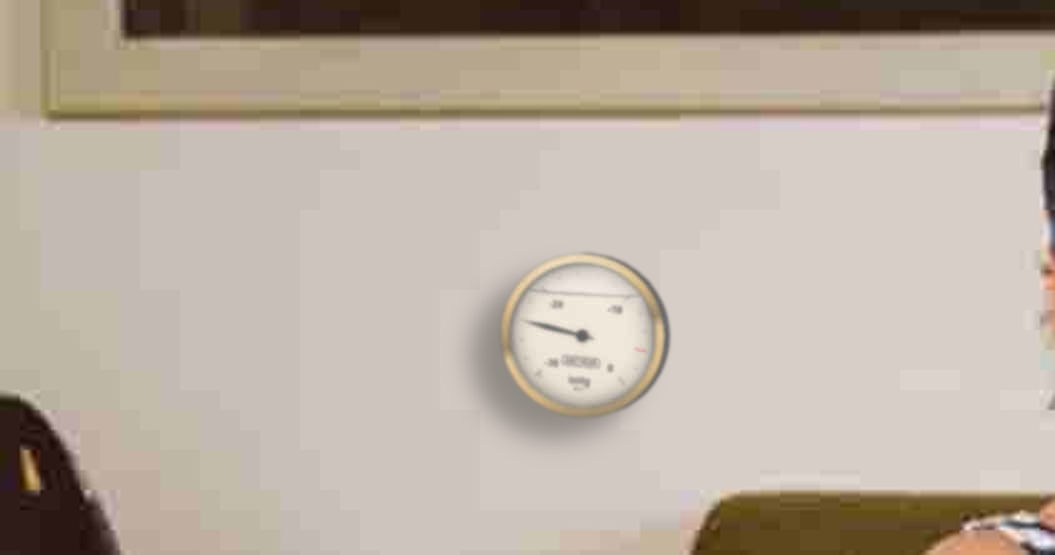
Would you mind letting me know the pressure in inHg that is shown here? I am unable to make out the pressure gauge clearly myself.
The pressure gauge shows -24 inHg
